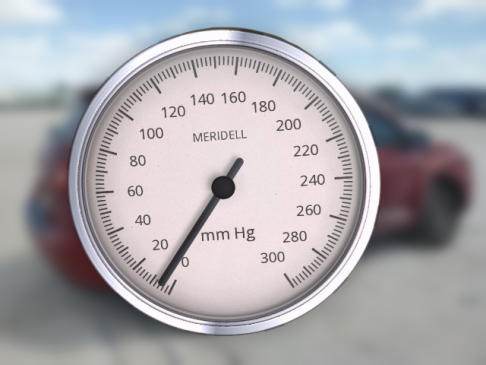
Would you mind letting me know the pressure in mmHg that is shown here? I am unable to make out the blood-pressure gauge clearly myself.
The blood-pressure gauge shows 6 mmHg
